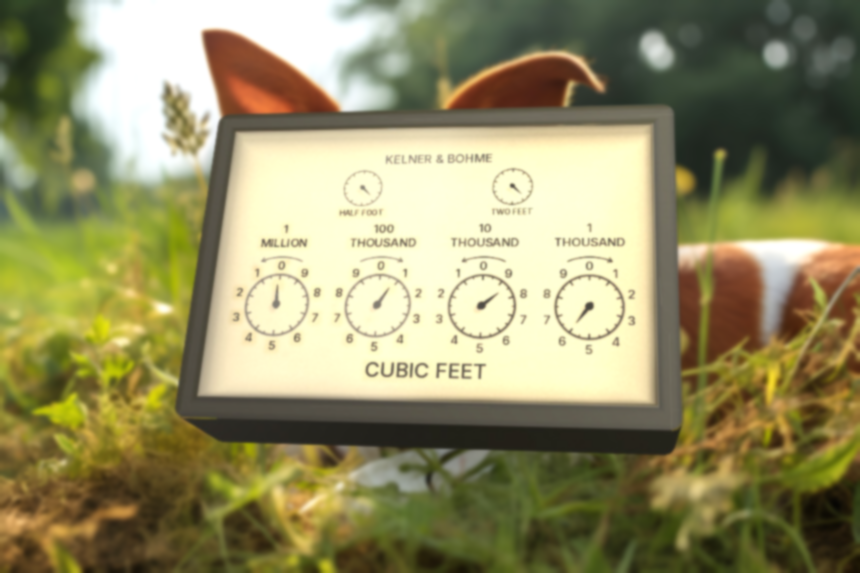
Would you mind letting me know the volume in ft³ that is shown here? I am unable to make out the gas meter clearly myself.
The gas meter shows 8600 ft³
